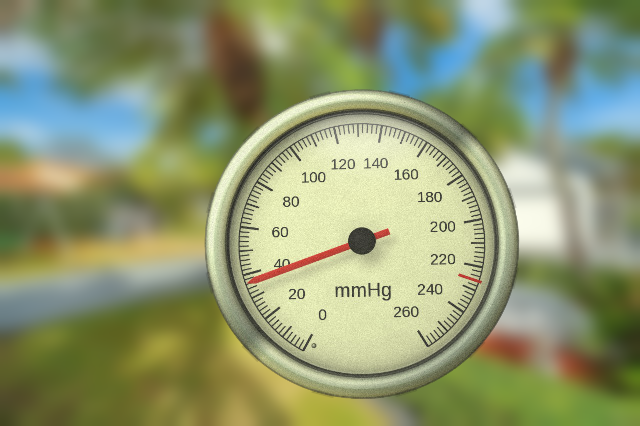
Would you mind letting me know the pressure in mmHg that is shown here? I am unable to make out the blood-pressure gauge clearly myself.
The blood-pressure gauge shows 36 mmHg
